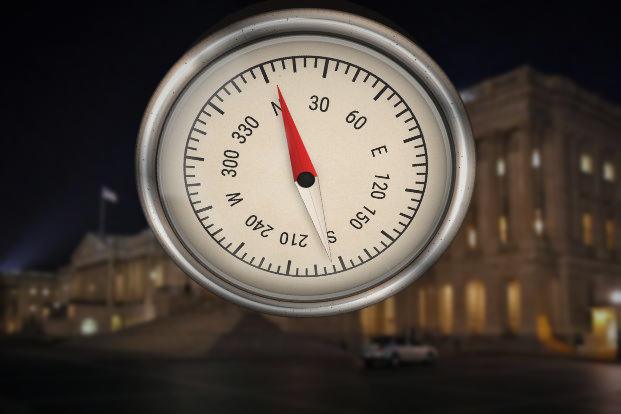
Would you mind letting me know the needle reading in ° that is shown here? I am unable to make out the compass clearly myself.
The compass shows 5 °
